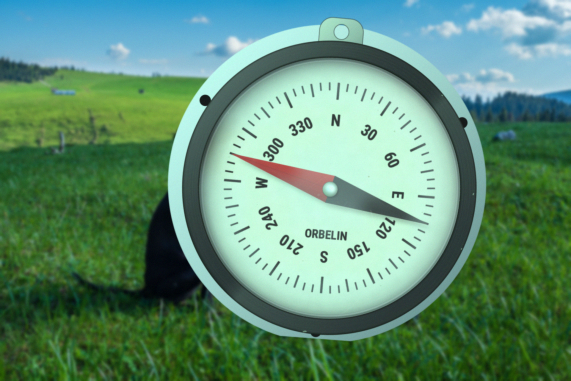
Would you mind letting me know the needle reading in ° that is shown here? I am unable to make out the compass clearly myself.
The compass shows 285 °
